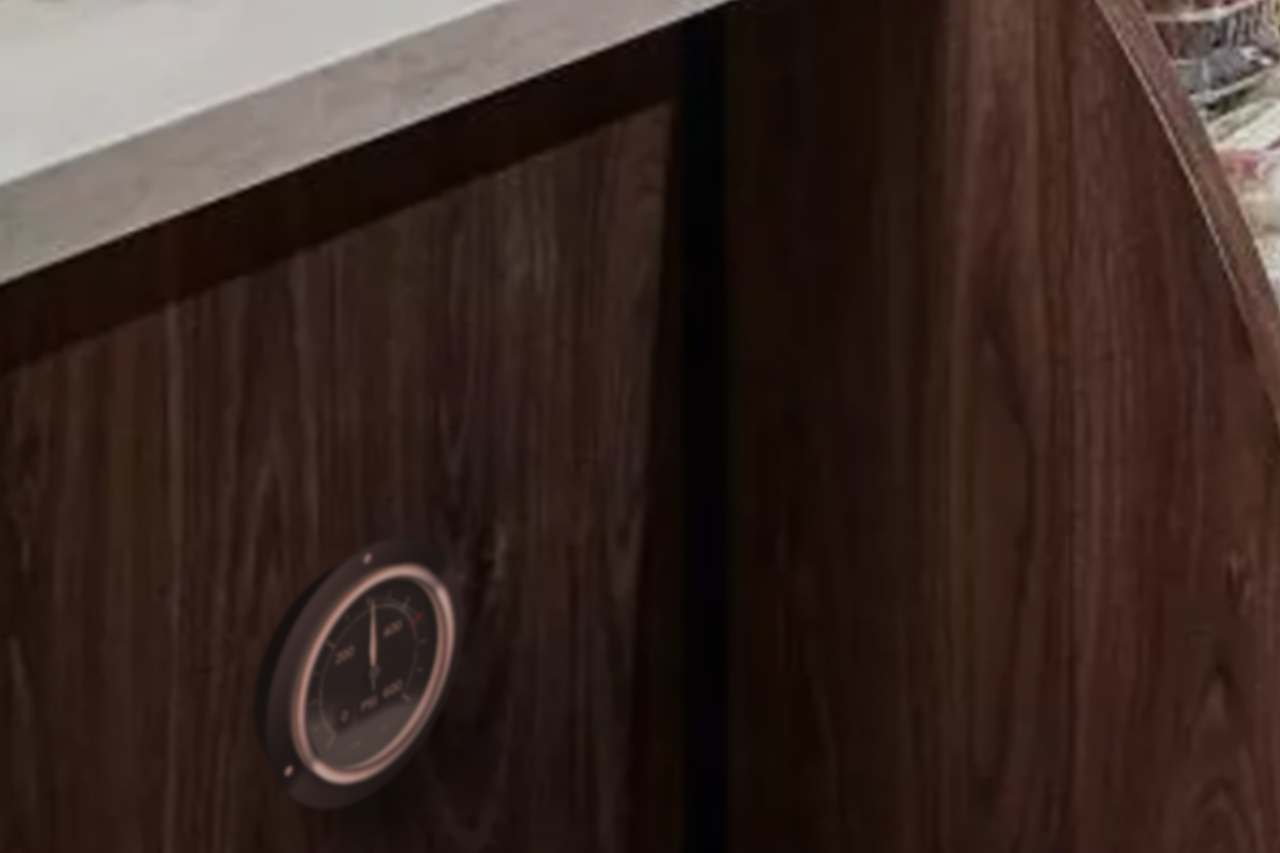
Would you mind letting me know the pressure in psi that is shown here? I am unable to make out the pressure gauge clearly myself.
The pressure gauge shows 300 psi
